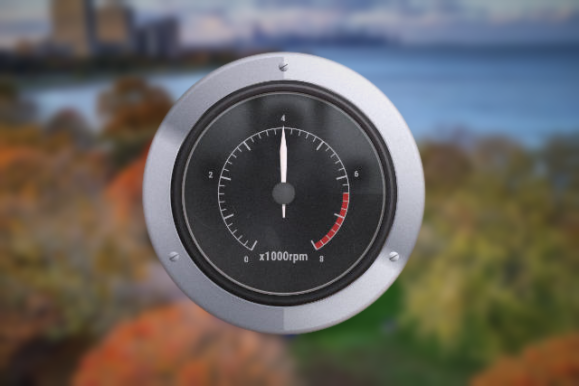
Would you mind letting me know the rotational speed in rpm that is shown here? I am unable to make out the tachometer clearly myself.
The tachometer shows 4000 rpm
